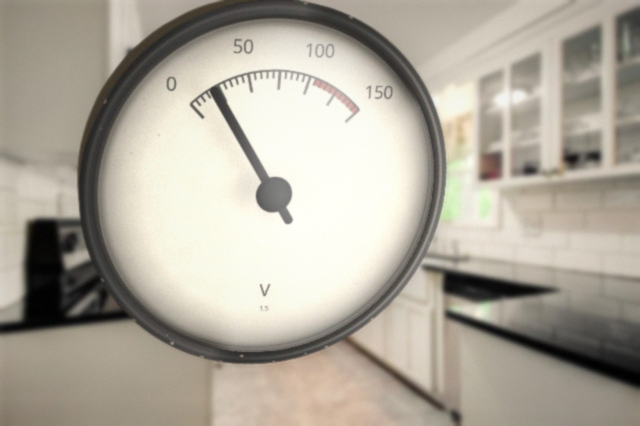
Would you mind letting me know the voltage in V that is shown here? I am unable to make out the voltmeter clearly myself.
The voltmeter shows 20 V
